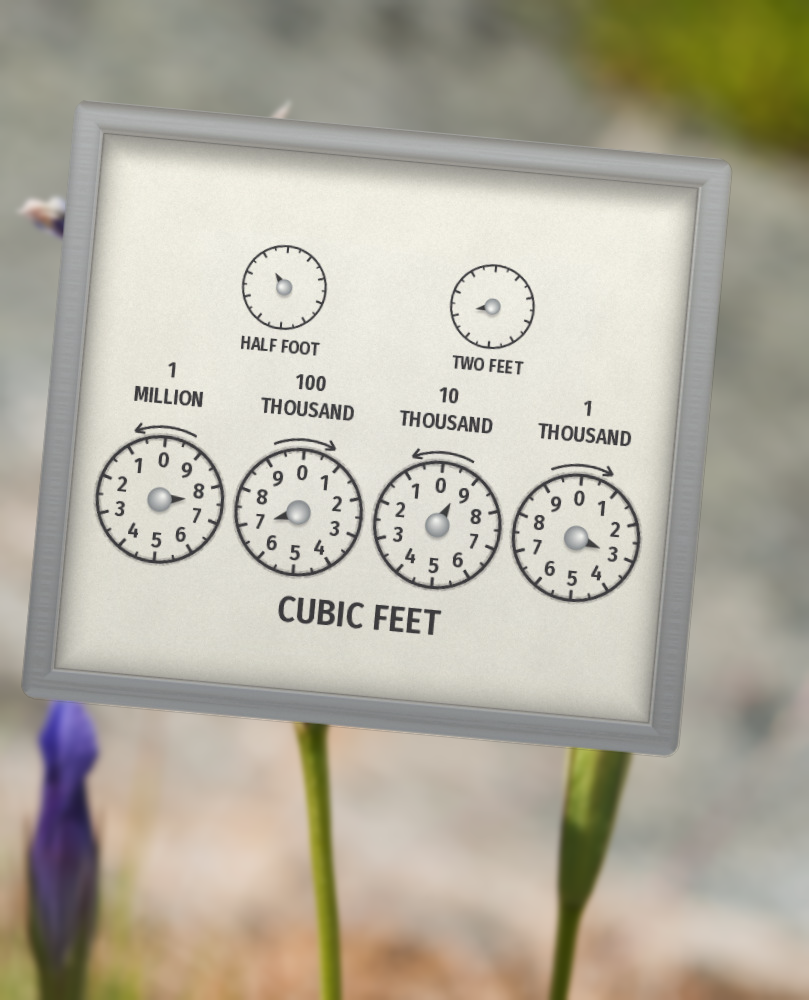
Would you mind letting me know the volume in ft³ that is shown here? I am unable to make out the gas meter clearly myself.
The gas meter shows 769300 ft³
